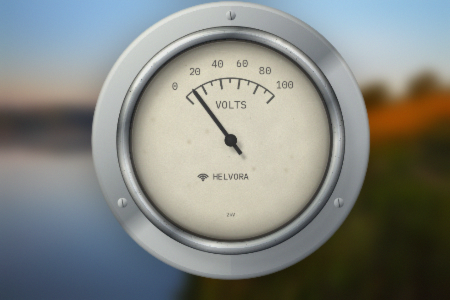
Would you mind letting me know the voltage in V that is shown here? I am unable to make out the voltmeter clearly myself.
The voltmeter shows 10 V
